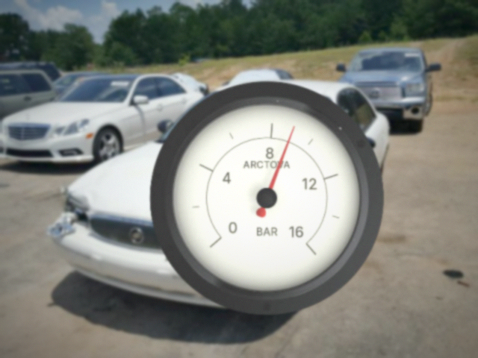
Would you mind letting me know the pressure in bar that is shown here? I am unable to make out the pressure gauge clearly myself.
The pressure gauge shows 9 bar
